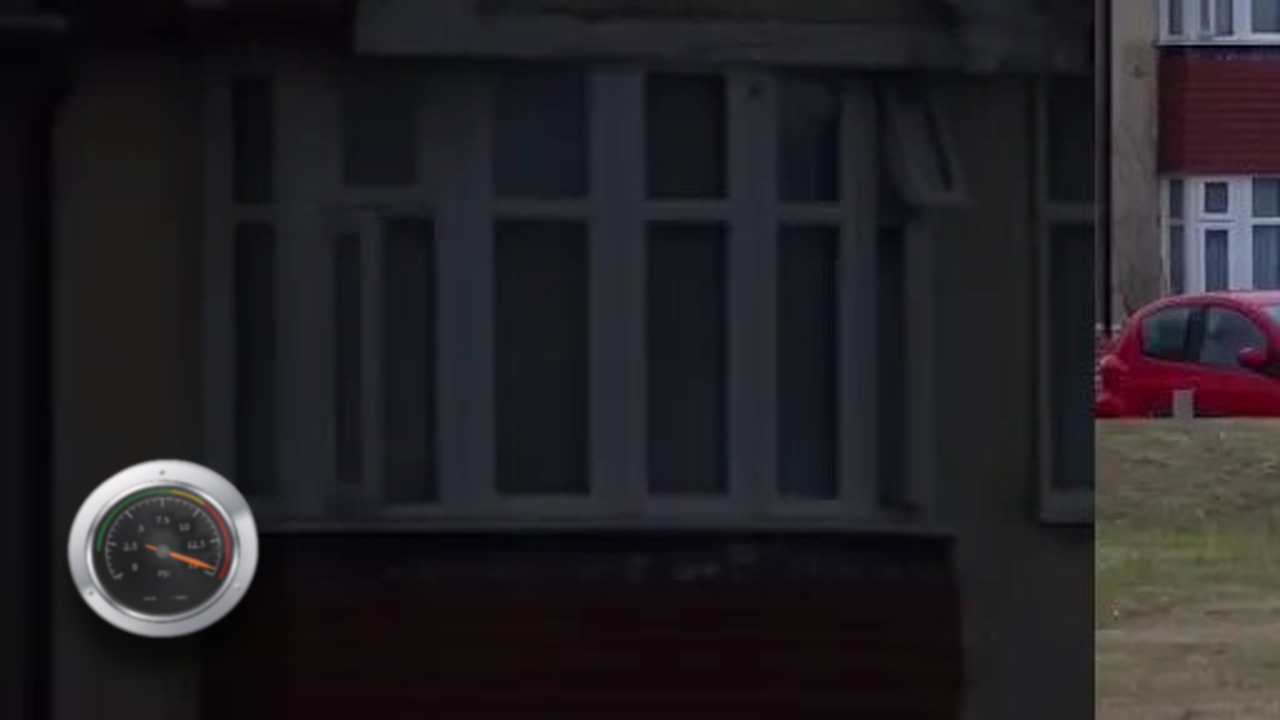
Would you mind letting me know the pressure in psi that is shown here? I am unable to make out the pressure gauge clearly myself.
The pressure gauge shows 14.5 psi
